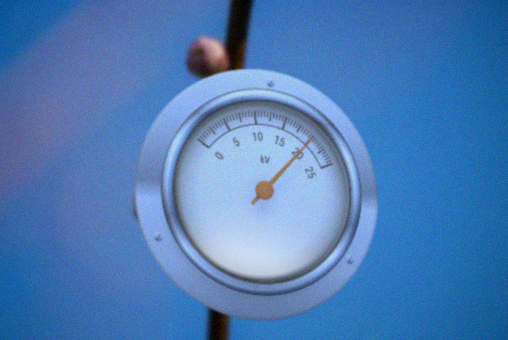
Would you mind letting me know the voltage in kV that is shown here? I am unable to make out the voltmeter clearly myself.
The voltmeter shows 20 kV
